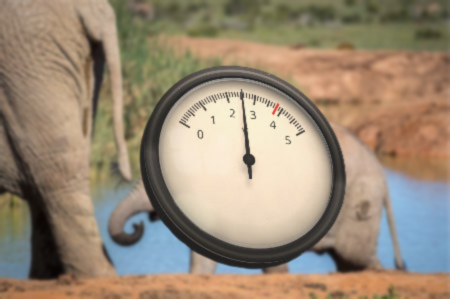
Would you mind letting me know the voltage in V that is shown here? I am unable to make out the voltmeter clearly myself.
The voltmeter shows 2.5 V
